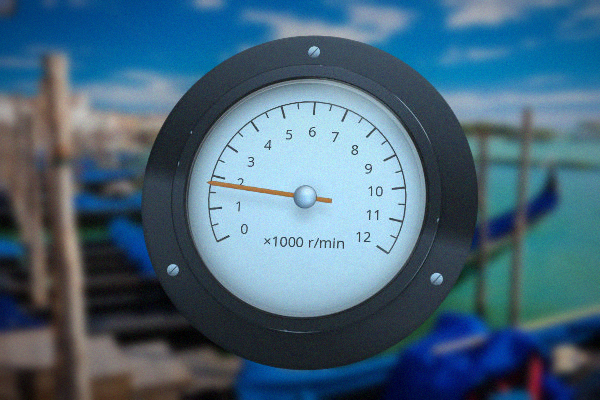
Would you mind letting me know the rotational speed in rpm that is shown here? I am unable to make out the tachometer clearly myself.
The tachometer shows 1750 rpm
